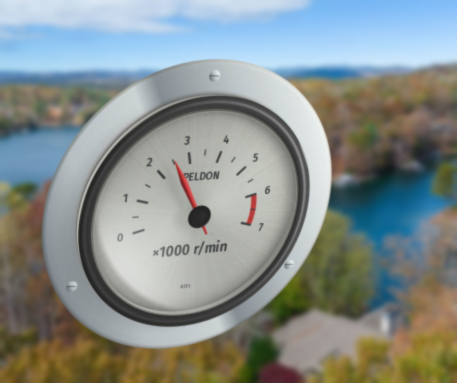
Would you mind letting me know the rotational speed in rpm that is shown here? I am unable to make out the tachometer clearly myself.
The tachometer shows 2500 rpm
